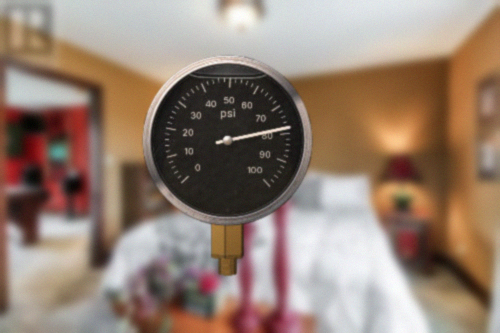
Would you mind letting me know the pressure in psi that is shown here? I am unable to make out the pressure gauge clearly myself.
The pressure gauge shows 78 psi
